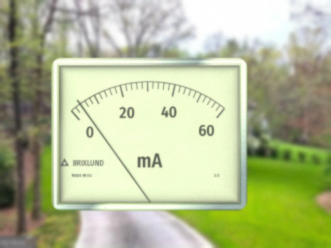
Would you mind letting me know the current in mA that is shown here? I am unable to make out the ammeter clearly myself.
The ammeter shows 4 mA
